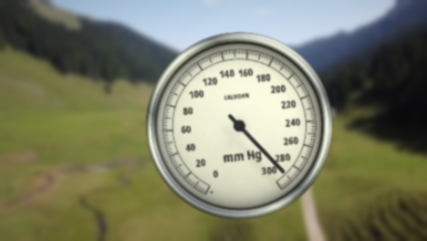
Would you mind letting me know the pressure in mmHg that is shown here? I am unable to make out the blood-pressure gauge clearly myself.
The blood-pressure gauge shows 290 mmHg
